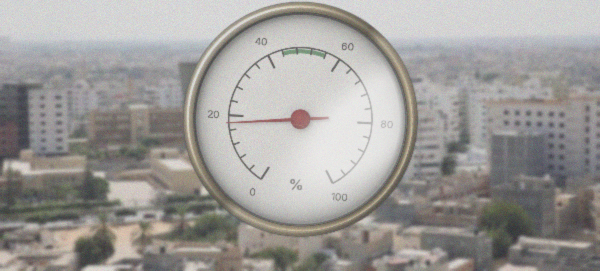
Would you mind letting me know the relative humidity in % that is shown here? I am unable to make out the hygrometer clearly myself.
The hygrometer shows 18 %
